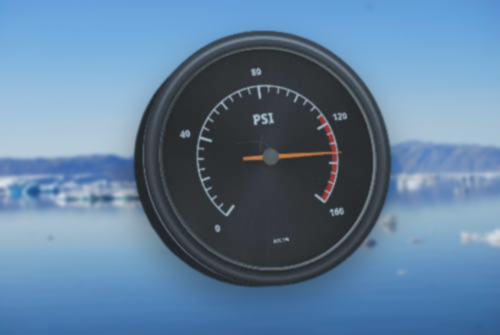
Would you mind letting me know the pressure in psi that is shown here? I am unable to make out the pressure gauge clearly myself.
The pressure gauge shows 135 psi
